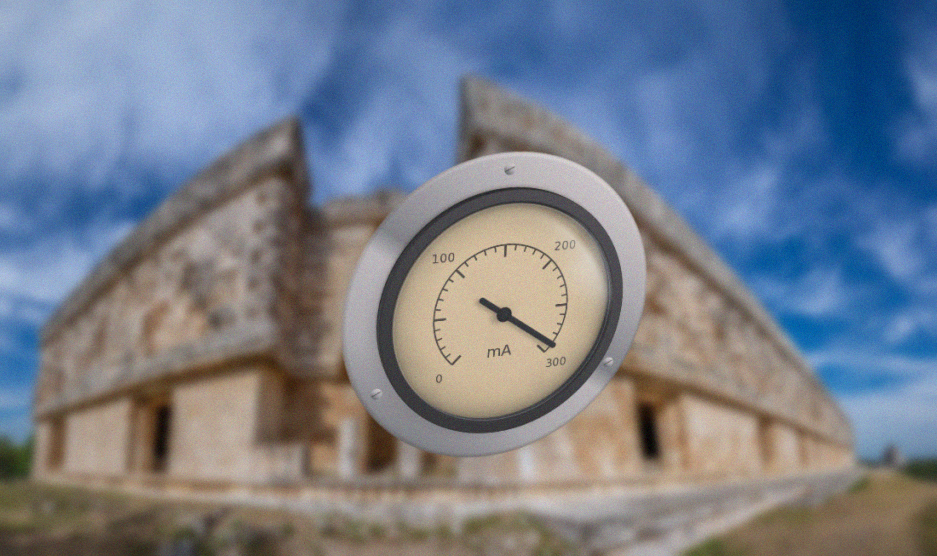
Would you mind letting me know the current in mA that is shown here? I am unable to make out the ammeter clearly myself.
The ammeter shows 290 mA
